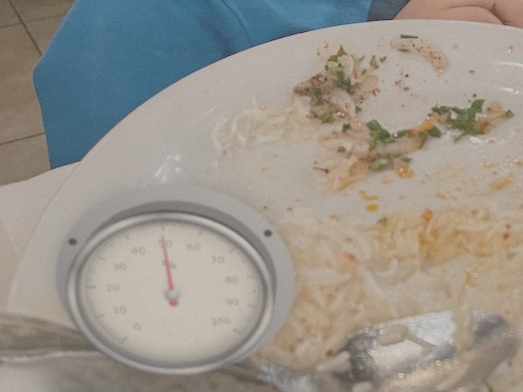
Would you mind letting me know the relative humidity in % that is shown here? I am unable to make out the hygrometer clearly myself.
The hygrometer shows 50 %
